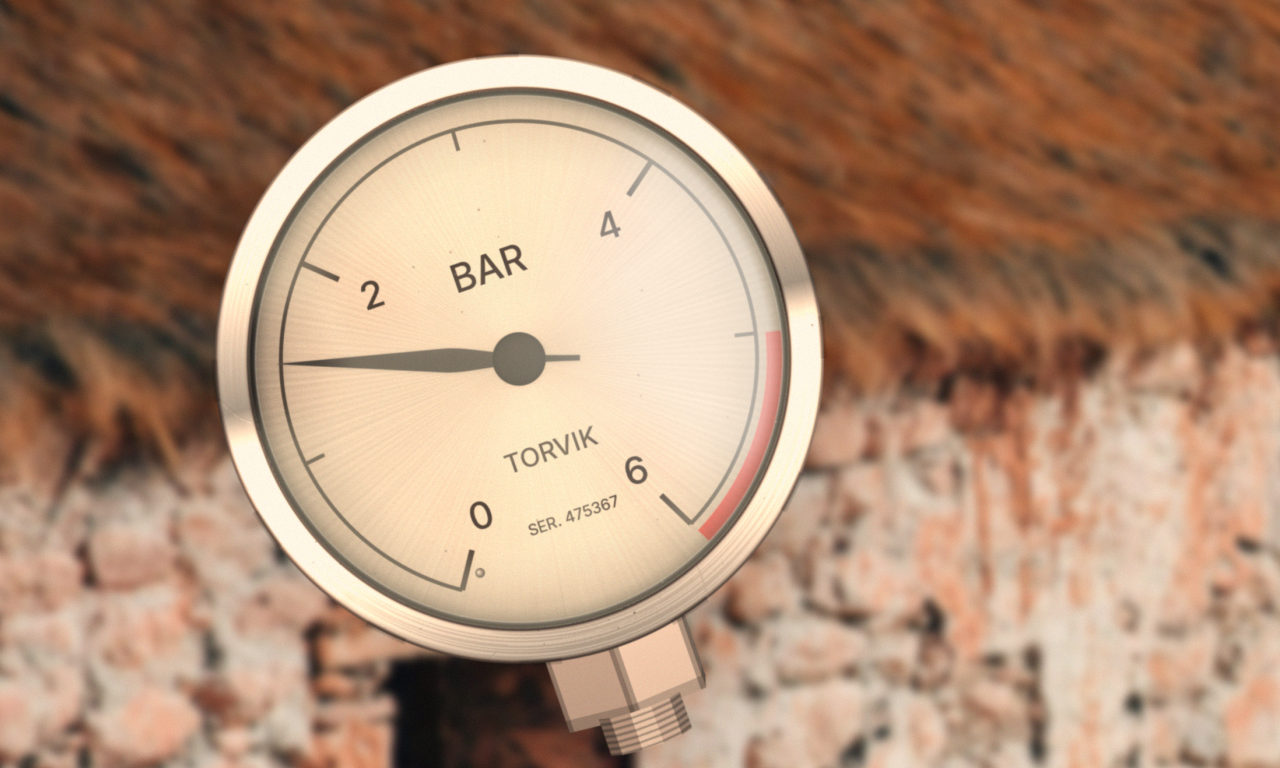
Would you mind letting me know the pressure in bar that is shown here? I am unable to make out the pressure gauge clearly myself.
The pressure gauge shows 1.5 bar
